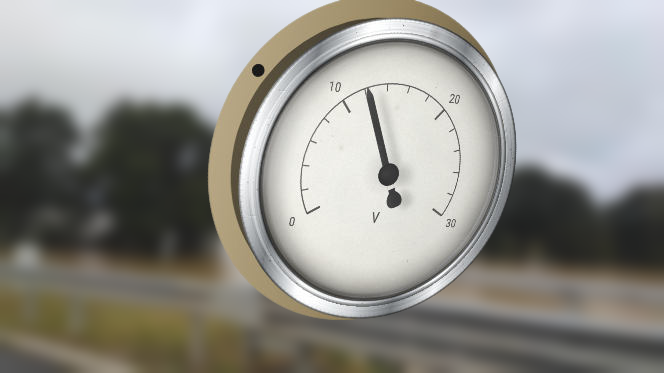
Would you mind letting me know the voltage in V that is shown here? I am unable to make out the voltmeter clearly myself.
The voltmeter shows 12 V
